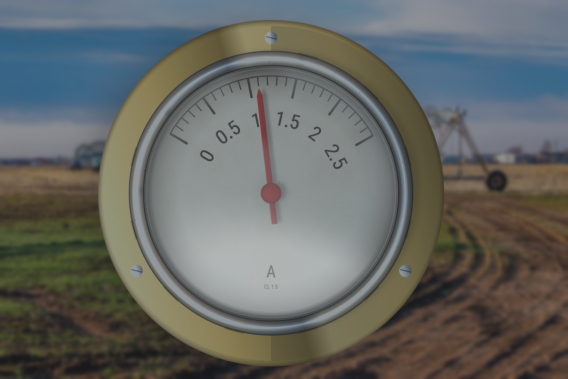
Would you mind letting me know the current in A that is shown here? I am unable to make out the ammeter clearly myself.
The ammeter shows 1.1 A
